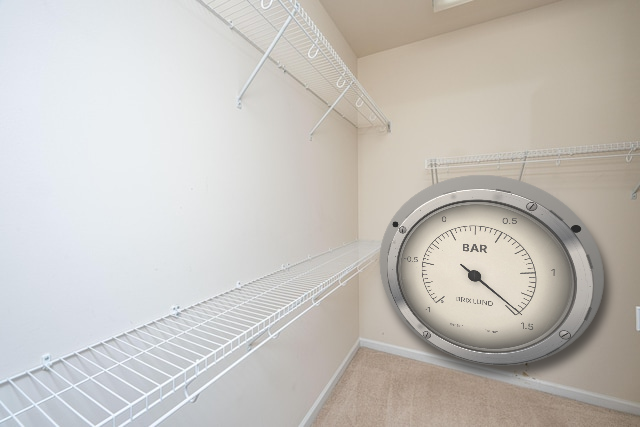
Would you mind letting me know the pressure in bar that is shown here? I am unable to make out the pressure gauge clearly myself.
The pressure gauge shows 1.45 bar
